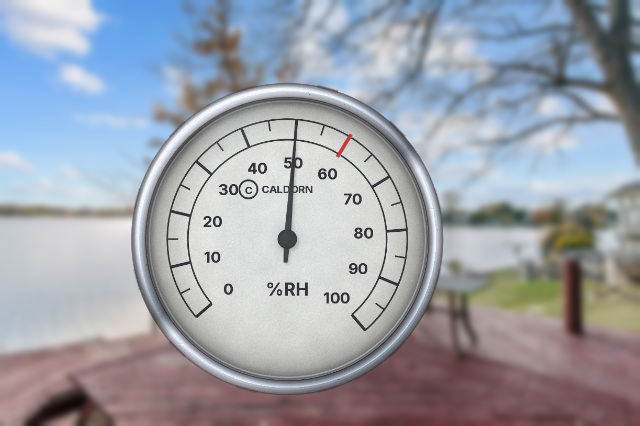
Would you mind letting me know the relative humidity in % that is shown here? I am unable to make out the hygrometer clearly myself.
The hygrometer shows 50 %
